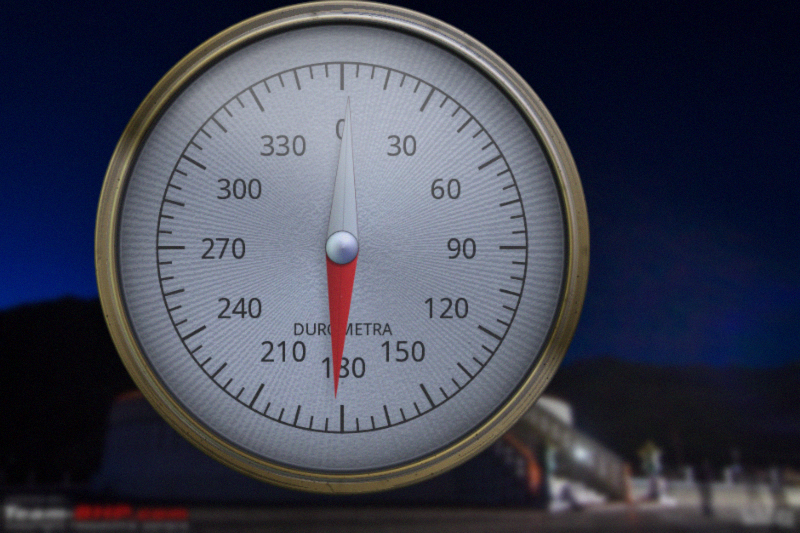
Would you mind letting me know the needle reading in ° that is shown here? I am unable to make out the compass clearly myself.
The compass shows 182.5 °
